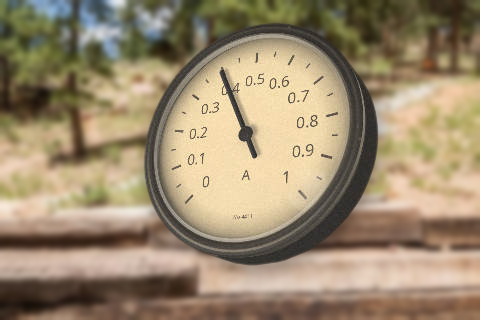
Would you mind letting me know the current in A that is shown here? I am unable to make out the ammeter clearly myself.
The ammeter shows 0.4 A
